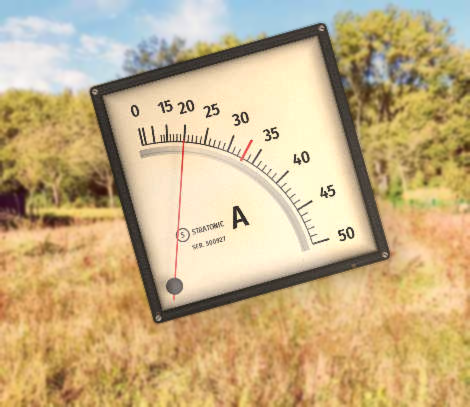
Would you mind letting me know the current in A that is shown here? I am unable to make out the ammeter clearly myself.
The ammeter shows 20 A
